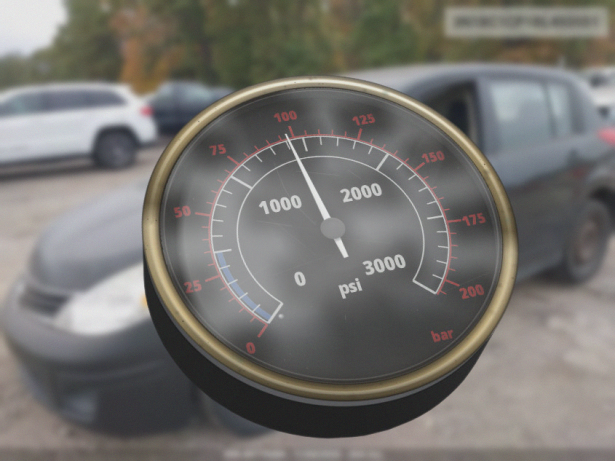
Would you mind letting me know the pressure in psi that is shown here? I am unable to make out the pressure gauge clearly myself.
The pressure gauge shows 1400 psi
